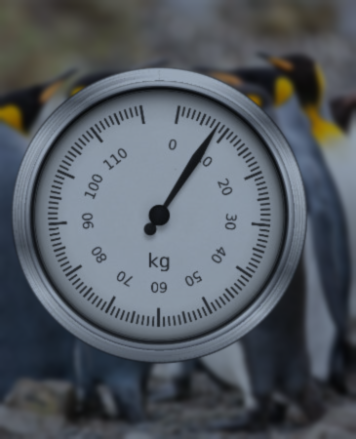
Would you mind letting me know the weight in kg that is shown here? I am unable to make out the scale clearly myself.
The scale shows 8 kg
